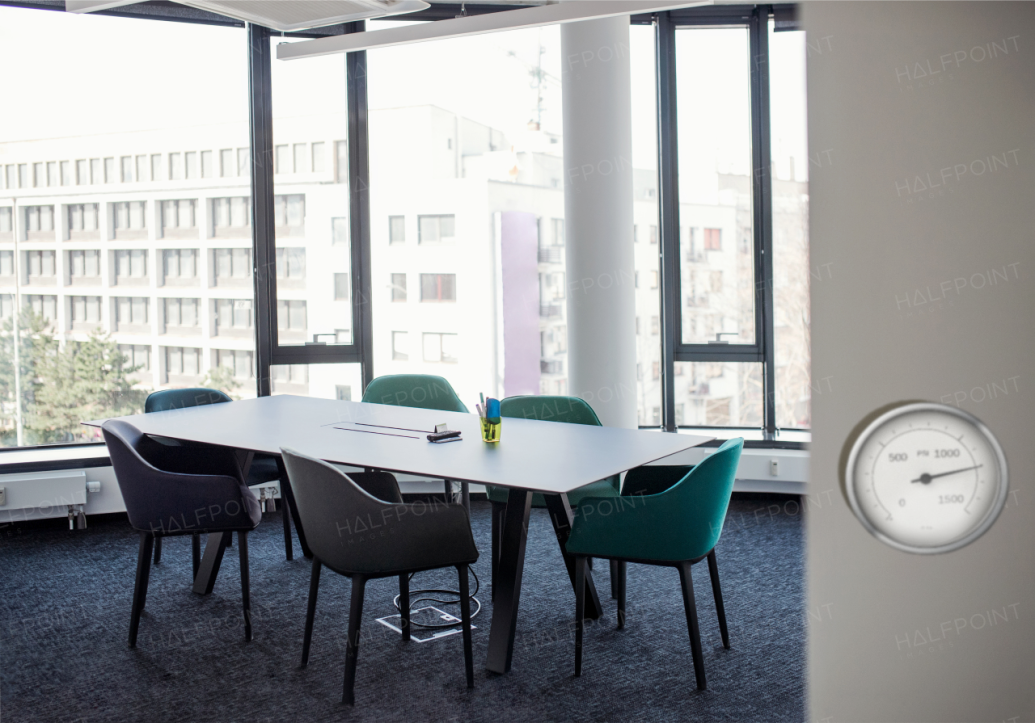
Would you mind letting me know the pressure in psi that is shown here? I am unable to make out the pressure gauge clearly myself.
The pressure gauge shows 1200 psi
